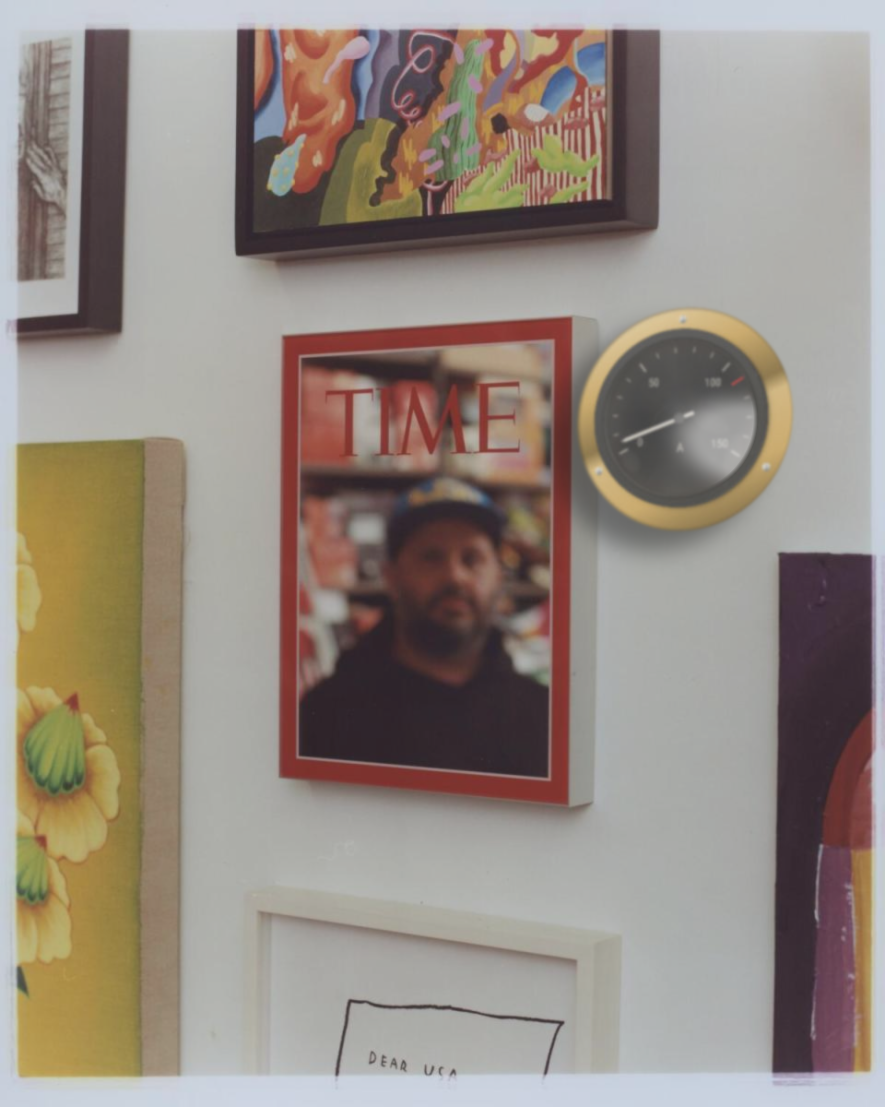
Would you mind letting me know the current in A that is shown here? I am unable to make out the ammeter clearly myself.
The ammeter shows 5 A
